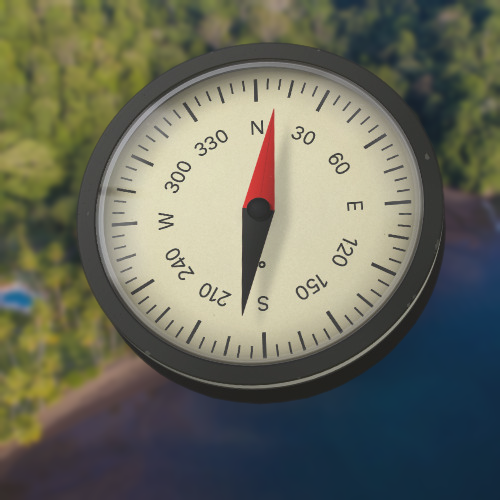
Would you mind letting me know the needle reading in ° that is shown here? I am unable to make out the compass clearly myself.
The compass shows 10 °
